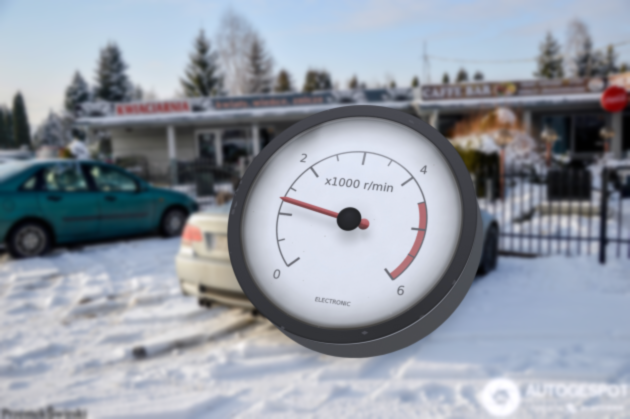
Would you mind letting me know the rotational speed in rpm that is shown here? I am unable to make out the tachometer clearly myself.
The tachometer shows 1250 rpm
